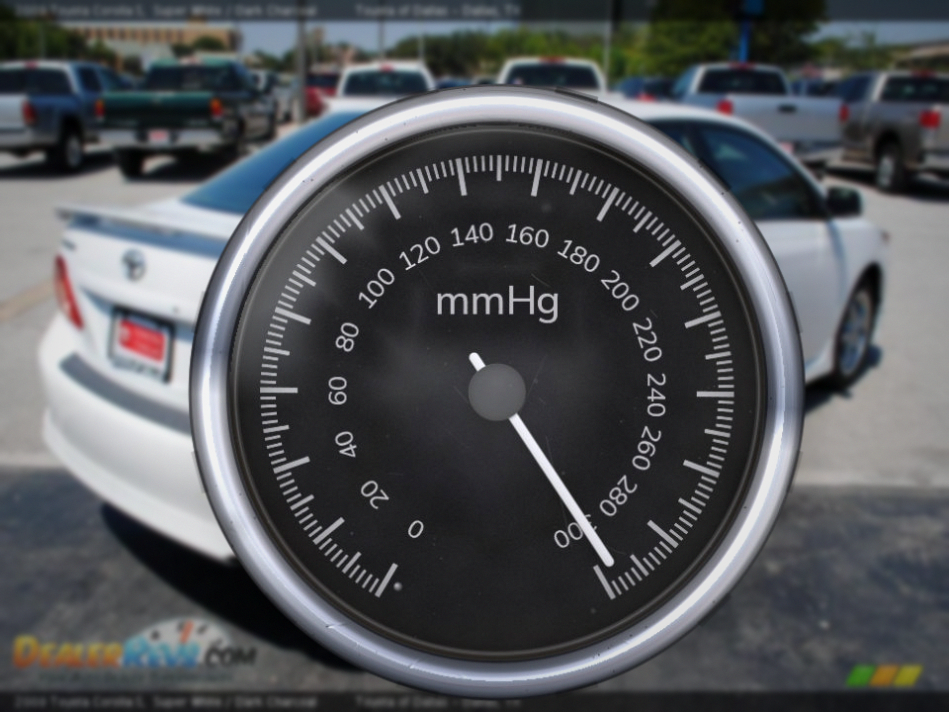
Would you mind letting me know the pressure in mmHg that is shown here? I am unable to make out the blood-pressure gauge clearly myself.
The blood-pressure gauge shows 296 mmHg
